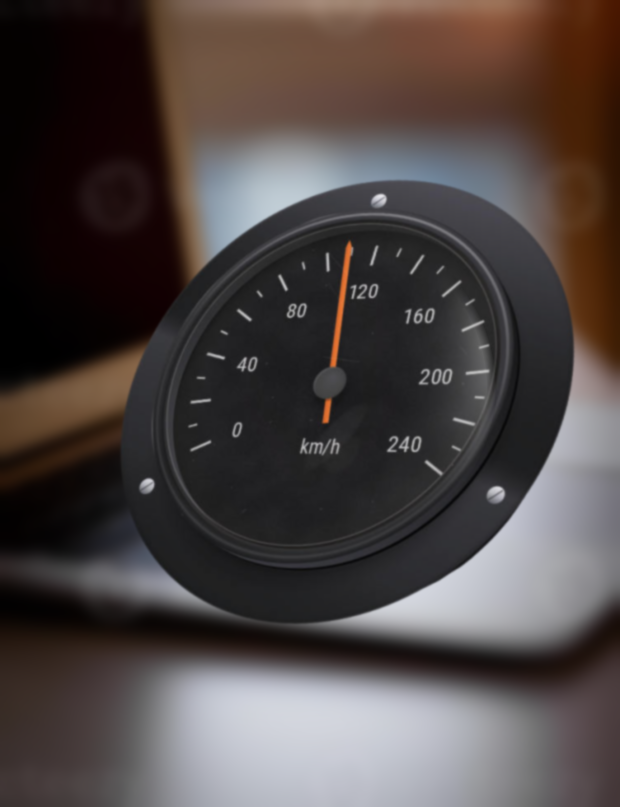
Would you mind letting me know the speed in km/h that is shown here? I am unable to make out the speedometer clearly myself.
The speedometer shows 110 km/h
